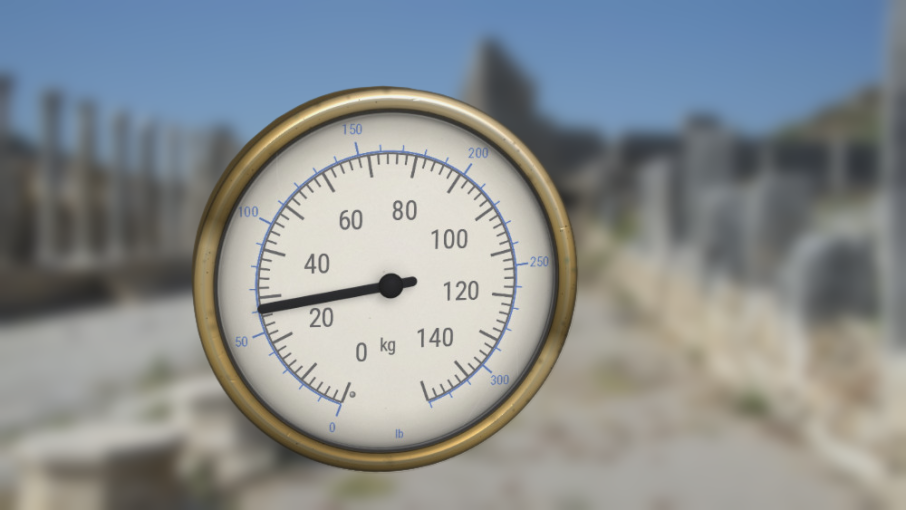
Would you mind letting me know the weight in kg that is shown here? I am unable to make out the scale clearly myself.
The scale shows 28 kg
